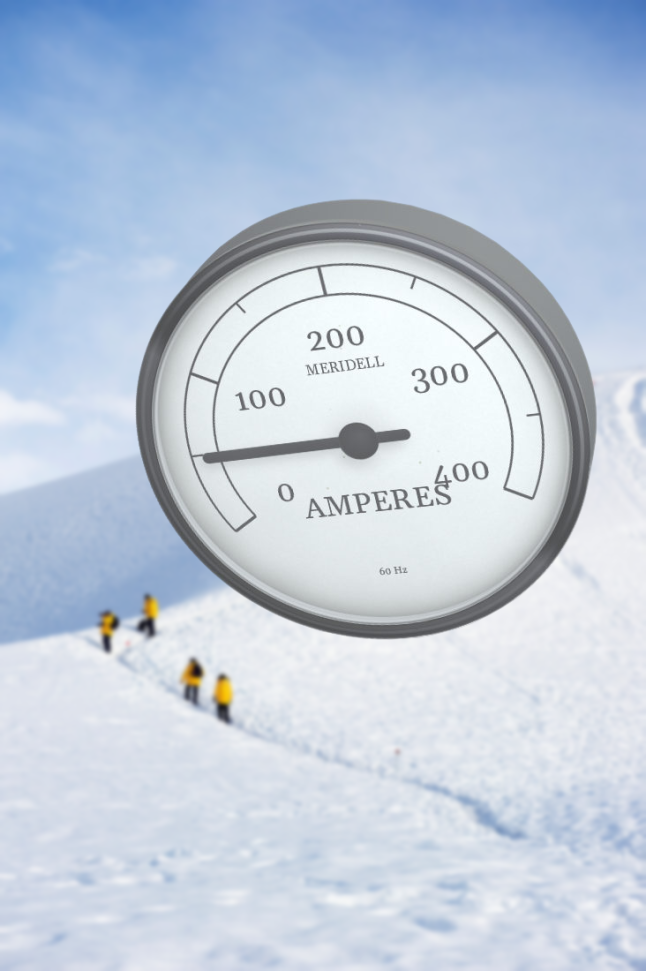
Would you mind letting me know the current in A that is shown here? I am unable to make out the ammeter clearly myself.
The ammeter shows 50 A
